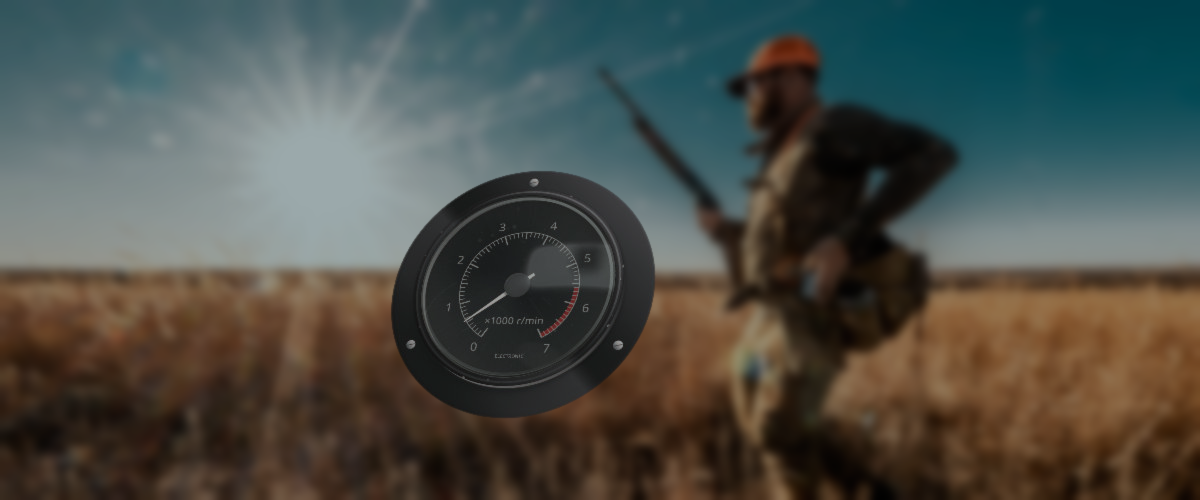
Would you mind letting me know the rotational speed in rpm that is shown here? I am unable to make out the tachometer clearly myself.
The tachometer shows 500 rpm
